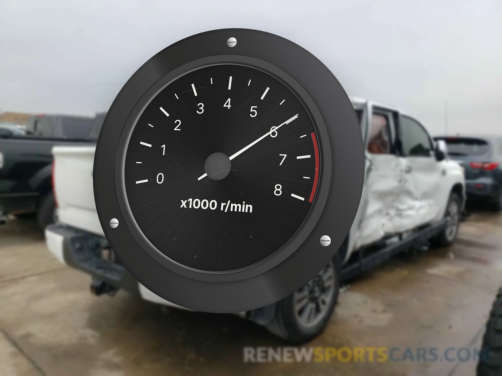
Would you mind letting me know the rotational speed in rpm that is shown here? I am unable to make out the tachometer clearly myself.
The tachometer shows 6000 rpm
